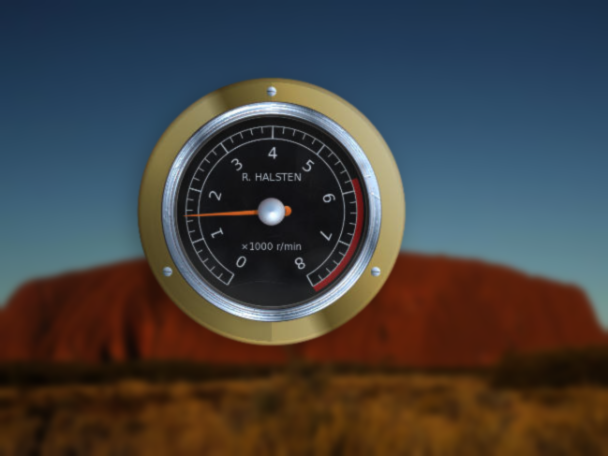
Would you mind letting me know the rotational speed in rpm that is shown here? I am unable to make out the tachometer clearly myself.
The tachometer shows 1500 rpm
